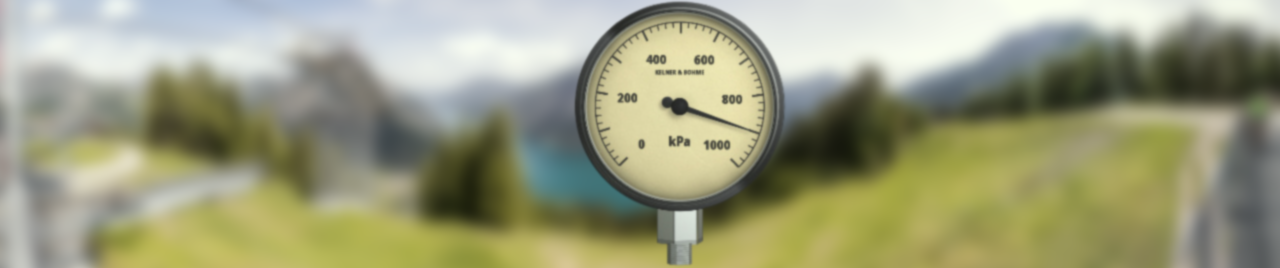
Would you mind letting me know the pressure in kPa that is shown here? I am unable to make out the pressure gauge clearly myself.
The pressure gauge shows 900 kPa
